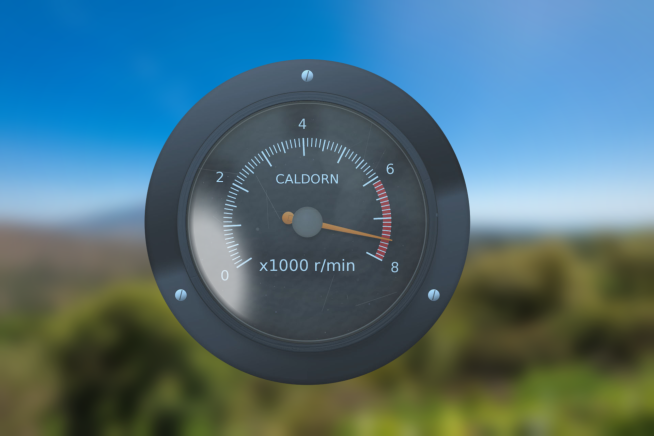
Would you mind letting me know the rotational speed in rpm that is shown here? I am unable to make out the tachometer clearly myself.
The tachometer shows 7500 rpm
